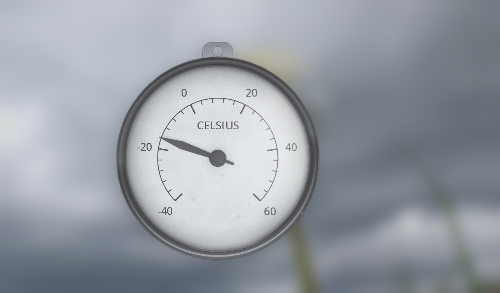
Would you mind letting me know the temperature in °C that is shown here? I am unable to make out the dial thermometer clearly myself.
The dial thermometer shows -16 °C
